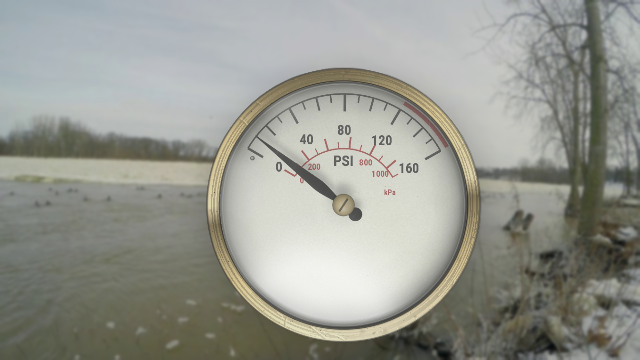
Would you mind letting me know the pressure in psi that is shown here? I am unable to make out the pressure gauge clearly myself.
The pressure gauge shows 10 psi
